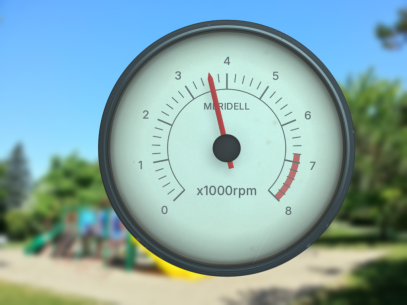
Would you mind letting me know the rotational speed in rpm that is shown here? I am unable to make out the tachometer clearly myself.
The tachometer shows 3600 rpm
